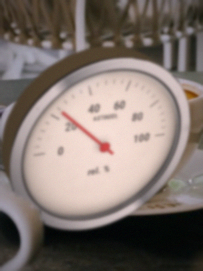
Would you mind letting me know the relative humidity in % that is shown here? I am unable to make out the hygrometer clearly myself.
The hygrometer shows 24 %
